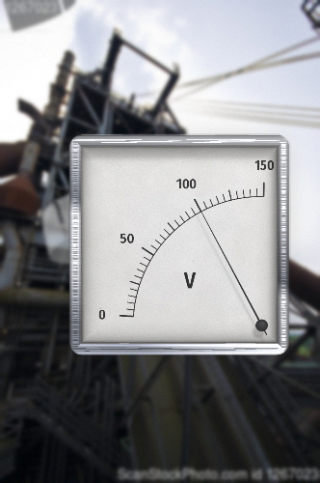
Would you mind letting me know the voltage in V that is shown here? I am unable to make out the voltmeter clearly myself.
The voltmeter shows 100 V
